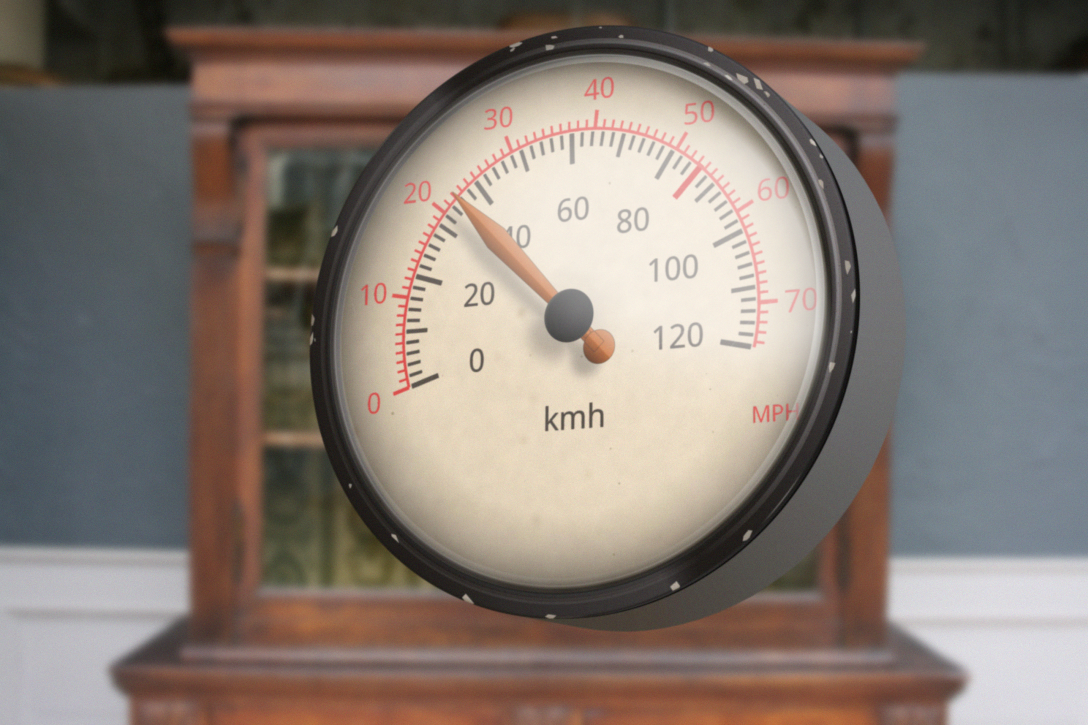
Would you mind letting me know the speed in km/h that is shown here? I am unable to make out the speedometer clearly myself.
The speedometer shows 36 km/h
